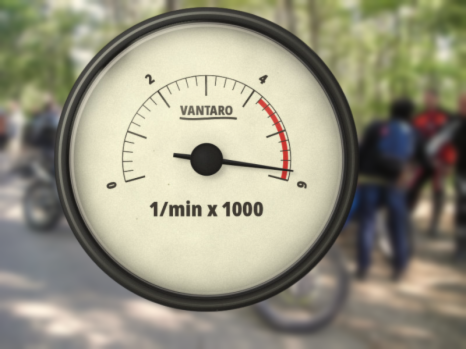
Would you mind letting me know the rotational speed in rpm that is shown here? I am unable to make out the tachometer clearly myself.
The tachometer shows 5800 rpm
